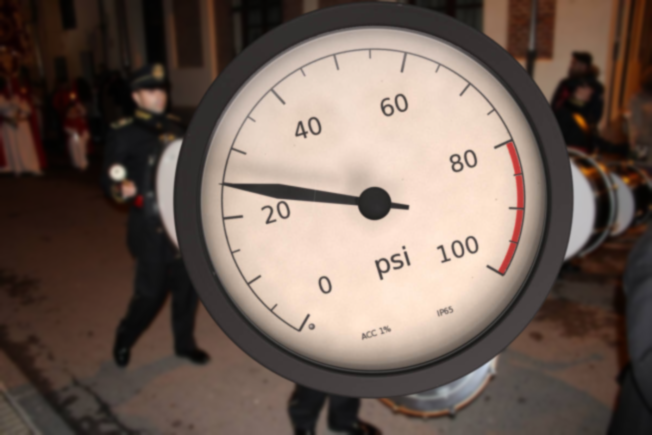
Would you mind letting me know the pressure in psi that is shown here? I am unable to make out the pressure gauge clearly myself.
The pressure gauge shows 25 psi
